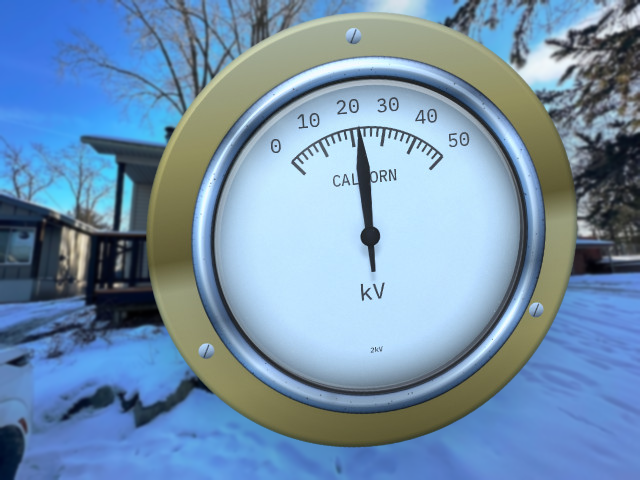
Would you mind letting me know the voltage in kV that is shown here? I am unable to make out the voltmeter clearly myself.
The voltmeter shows 22 kV
